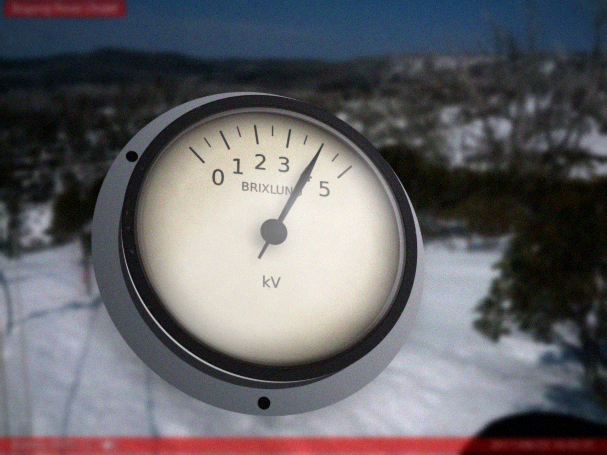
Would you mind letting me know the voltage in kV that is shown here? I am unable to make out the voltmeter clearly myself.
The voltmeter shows 4 kV
